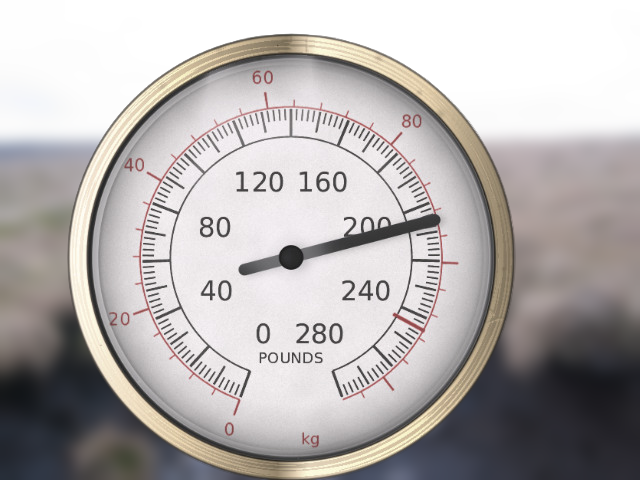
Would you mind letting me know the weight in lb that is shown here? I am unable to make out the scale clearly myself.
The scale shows 206 lb
